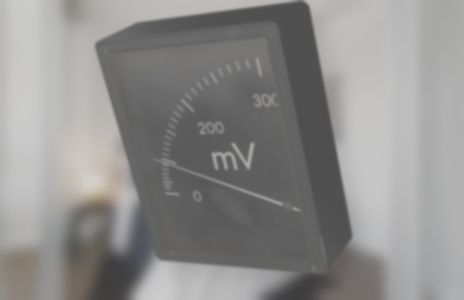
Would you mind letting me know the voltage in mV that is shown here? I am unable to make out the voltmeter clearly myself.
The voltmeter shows 100 mV
